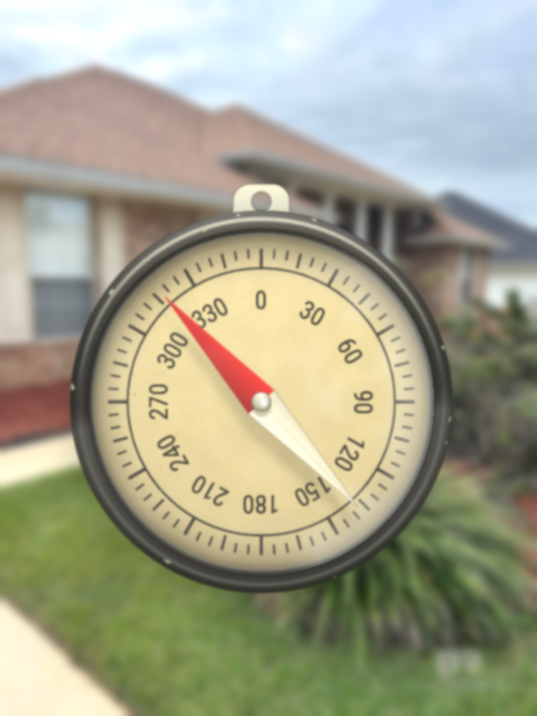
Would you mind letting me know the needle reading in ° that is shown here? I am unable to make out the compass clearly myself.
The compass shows 317.5 °
